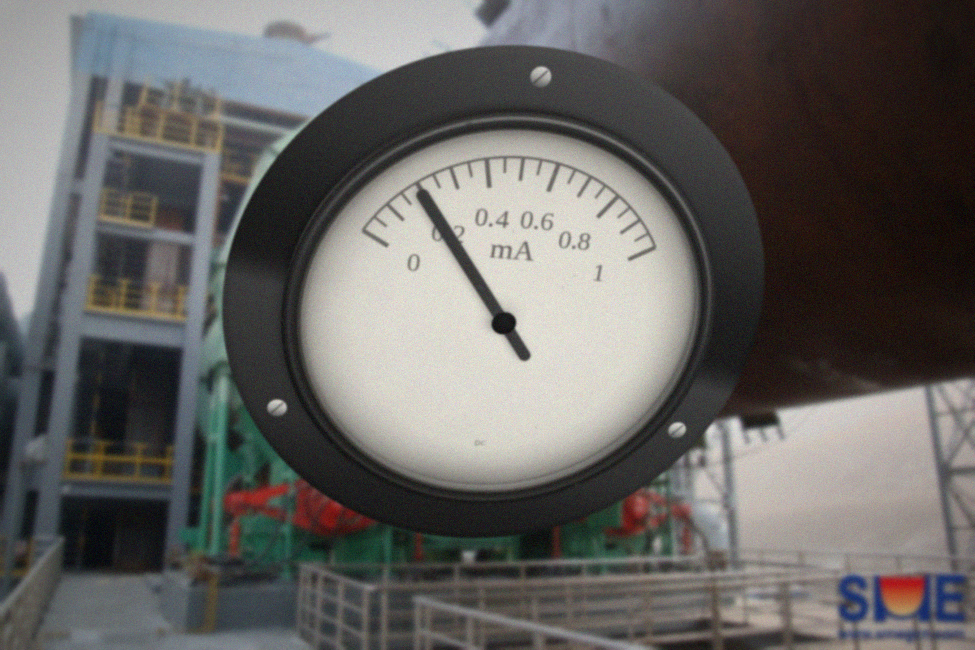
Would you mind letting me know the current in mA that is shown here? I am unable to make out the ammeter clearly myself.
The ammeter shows 0.2 mA
